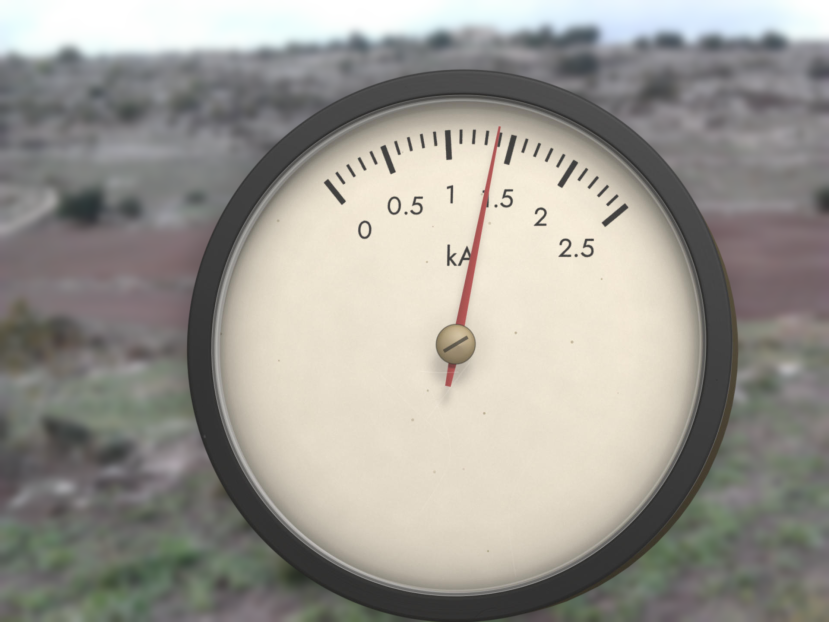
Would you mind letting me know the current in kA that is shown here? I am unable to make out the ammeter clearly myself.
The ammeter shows 1.4 kA
